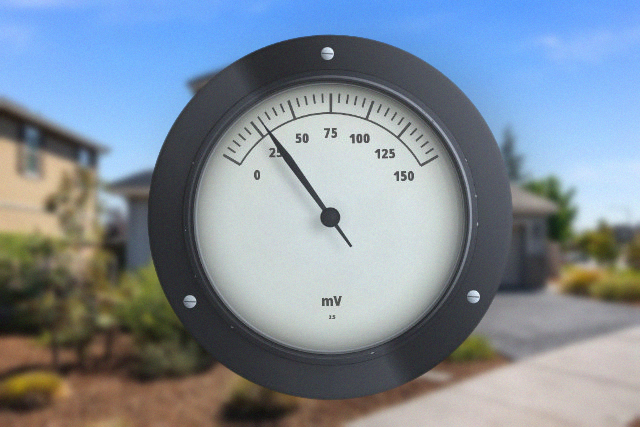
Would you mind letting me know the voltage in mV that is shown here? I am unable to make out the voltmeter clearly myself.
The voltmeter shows 30 mV
